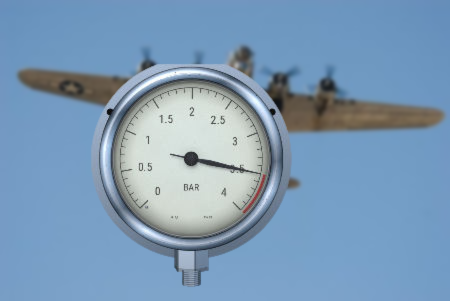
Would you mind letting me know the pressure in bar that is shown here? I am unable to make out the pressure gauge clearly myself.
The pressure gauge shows 3.5 bar
